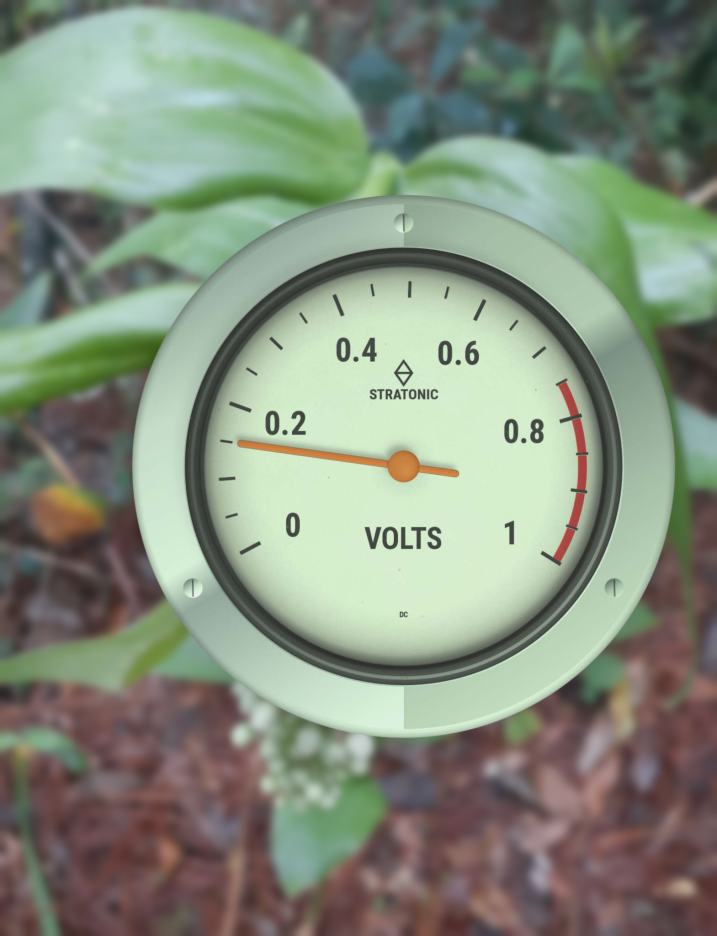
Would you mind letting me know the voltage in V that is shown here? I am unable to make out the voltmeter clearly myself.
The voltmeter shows 0.15 V
